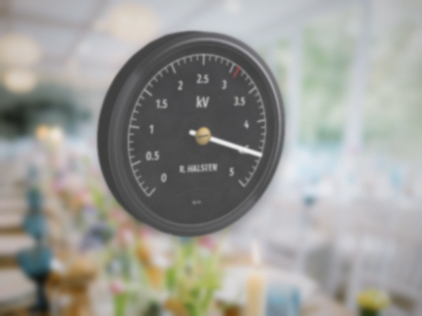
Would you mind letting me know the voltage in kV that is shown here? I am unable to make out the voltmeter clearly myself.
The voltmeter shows 4.5 kV
